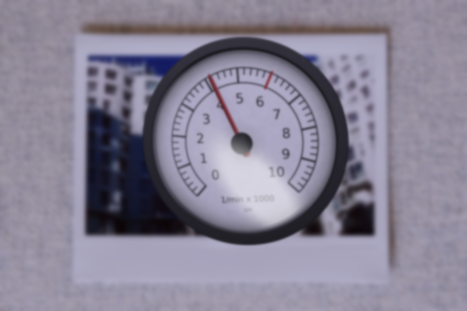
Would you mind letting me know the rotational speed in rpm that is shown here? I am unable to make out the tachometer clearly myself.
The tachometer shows 4200 rpm
